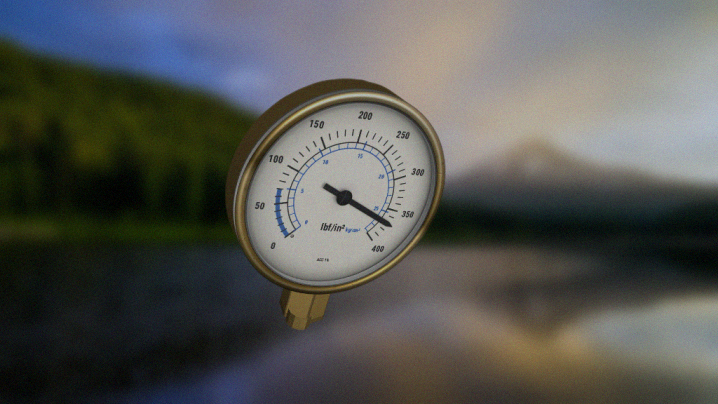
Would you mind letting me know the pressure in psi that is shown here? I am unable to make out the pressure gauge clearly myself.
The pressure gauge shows 370 psi
